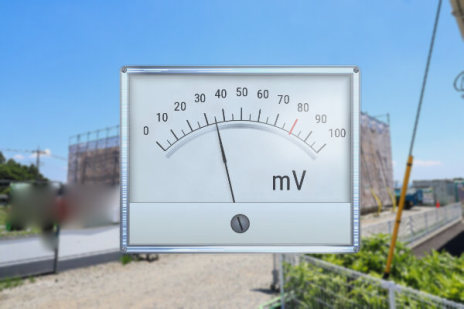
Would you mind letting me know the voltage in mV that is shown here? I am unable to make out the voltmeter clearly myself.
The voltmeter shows 35 mV
